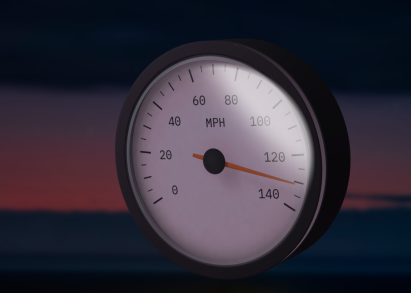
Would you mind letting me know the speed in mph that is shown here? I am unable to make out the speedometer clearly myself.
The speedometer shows 130 mph
